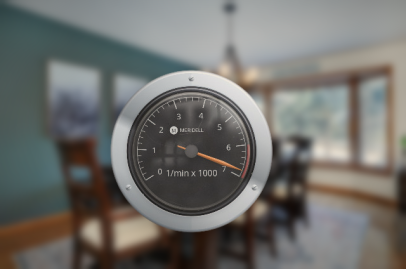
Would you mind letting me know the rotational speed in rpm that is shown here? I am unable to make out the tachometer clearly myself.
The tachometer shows 6800 rpm
